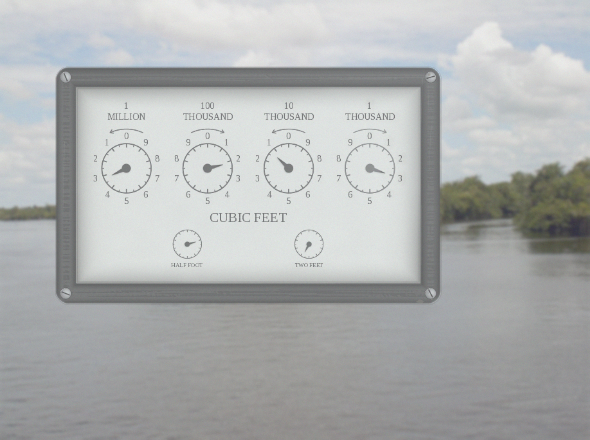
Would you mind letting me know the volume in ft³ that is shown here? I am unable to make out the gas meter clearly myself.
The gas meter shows 321300 ft³
